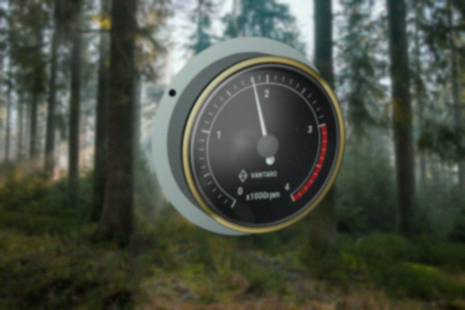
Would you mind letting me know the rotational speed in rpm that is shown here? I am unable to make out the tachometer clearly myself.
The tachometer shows 1800 rpm
